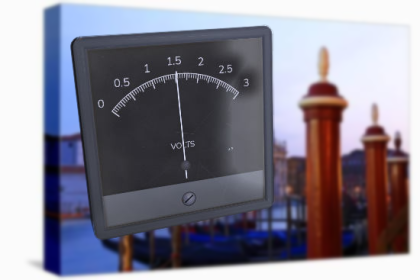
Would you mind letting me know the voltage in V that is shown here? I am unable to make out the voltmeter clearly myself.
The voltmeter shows 1.5 V
